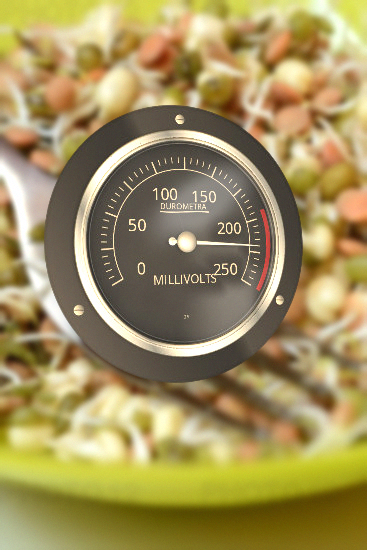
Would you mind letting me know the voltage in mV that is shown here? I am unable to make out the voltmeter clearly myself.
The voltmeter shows 220 mV
